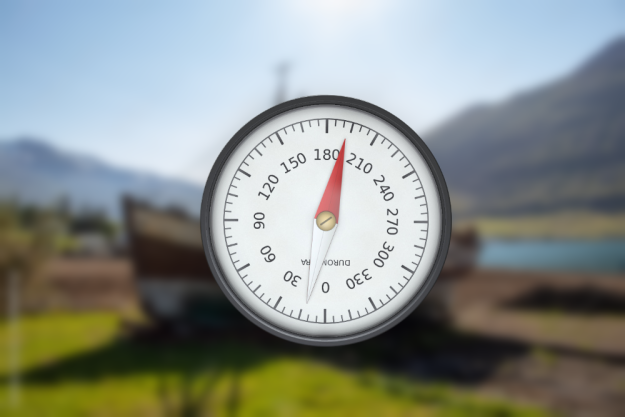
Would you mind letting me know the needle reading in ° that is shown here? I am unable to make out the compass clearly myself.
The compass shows 192.5 °
